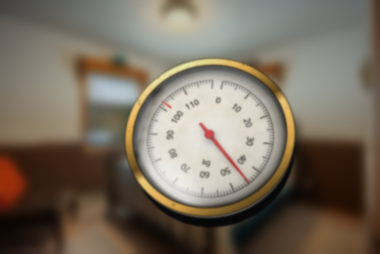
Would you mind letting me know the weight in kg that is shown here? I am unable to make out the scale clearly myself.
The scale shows 45 kg
